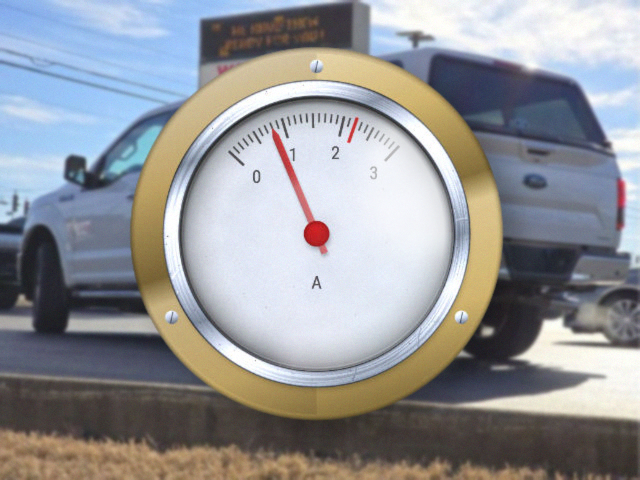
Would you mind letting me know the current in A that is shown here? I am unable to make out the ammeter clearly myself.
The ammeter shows 0.8 A
